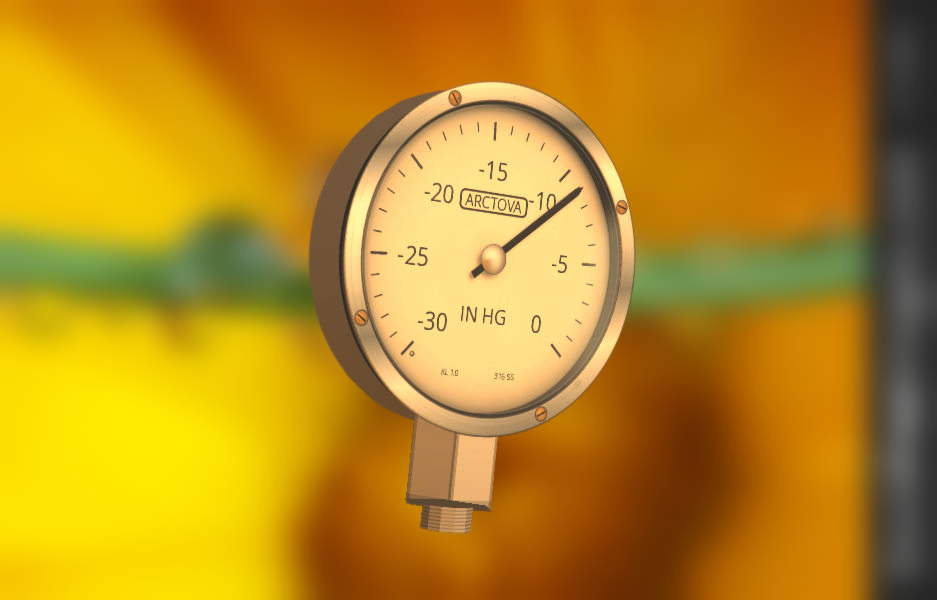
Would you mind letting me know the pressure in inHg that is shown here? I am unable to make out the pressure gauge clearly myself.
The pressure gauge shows -9 inHg
